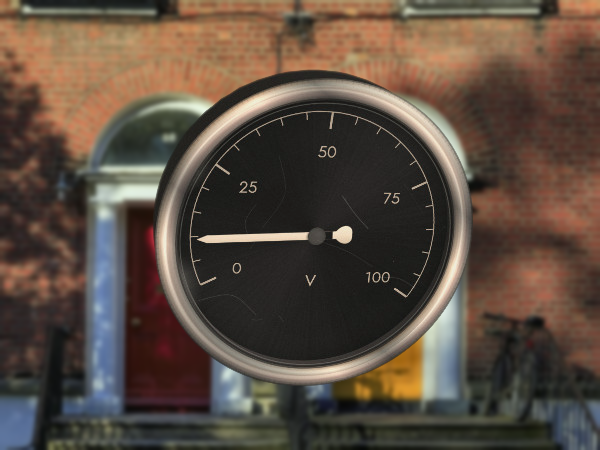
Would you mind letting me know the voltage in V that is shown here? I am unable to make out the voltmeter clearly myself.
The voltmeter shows 10 V
